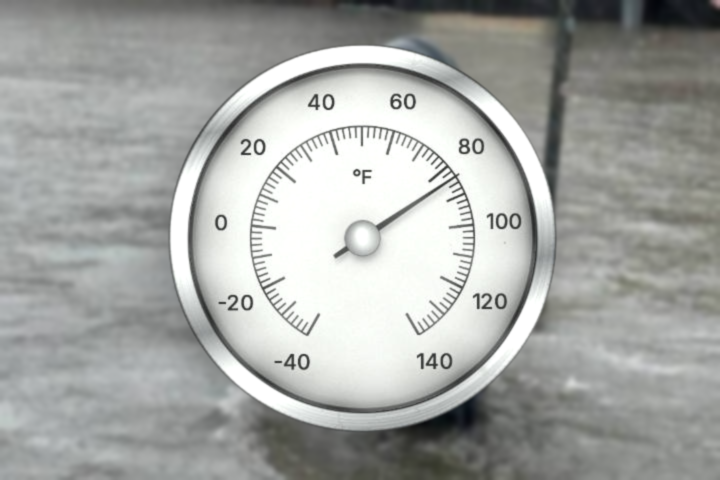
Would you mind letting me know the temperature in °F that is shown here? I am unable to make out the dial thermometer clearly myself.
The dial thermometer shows 84 °F
